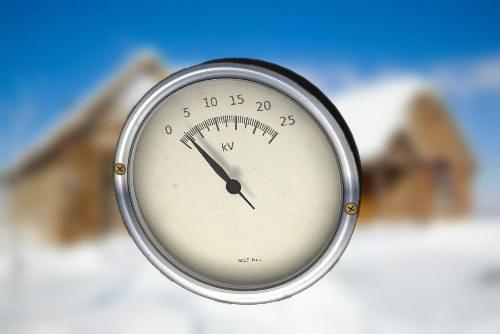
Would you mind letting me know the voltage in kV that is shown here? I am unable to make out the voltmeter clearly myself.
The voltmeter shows 2.5 kV
